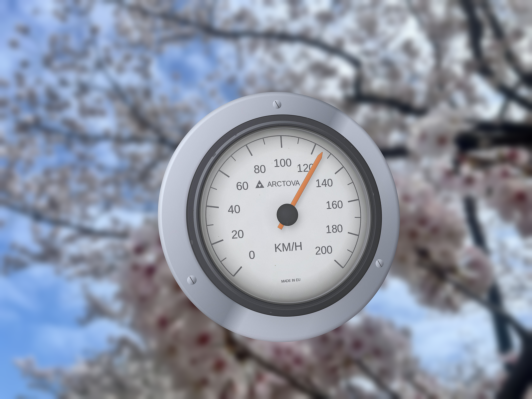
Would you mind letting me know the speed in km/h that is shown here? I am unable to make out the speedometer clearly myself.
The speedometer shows 125 km/h
